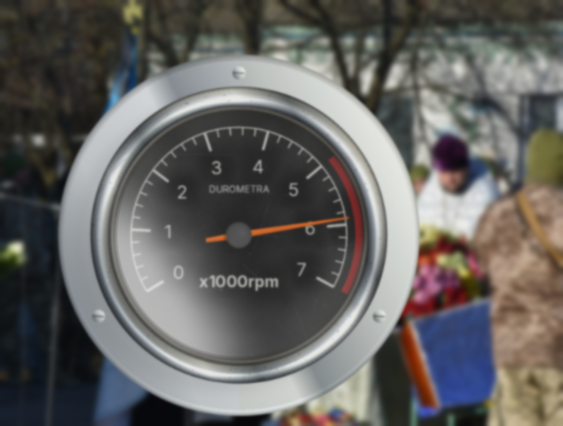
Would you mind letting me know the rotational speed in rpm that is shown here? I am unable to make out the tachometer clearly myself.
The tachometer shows 5900 rpm
